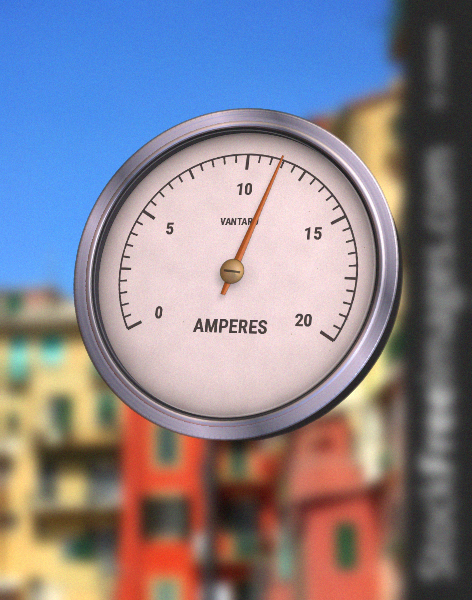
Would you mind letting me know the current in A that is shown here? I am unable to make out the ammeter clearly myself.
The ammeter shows 11.5 A
